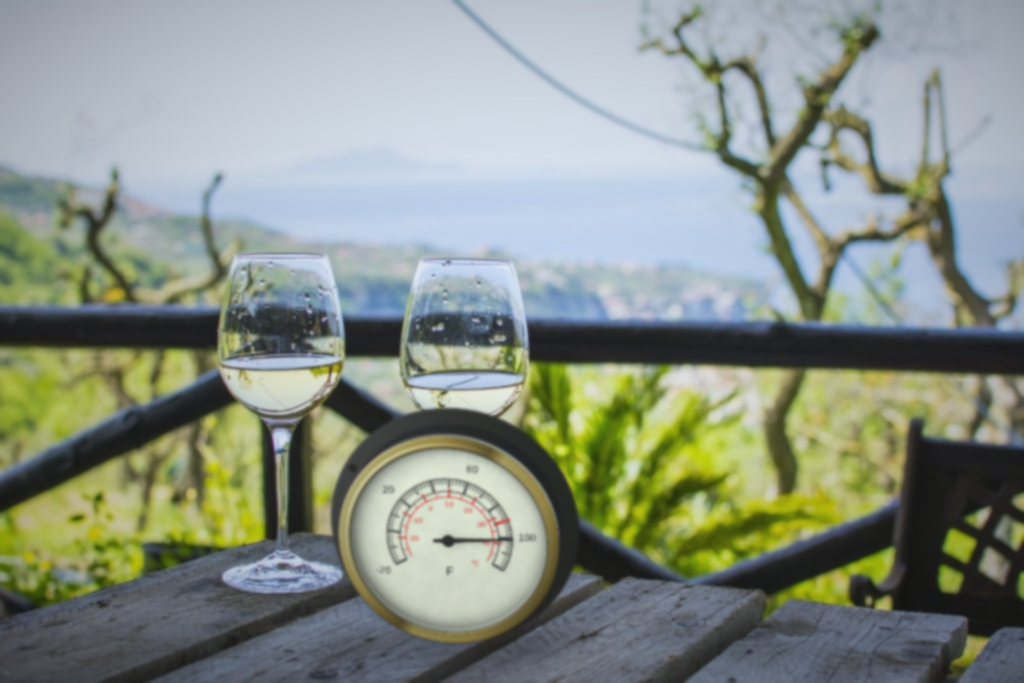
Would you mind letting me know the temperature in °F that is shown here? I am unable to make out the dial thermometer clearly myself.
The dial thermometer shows 100 °F
